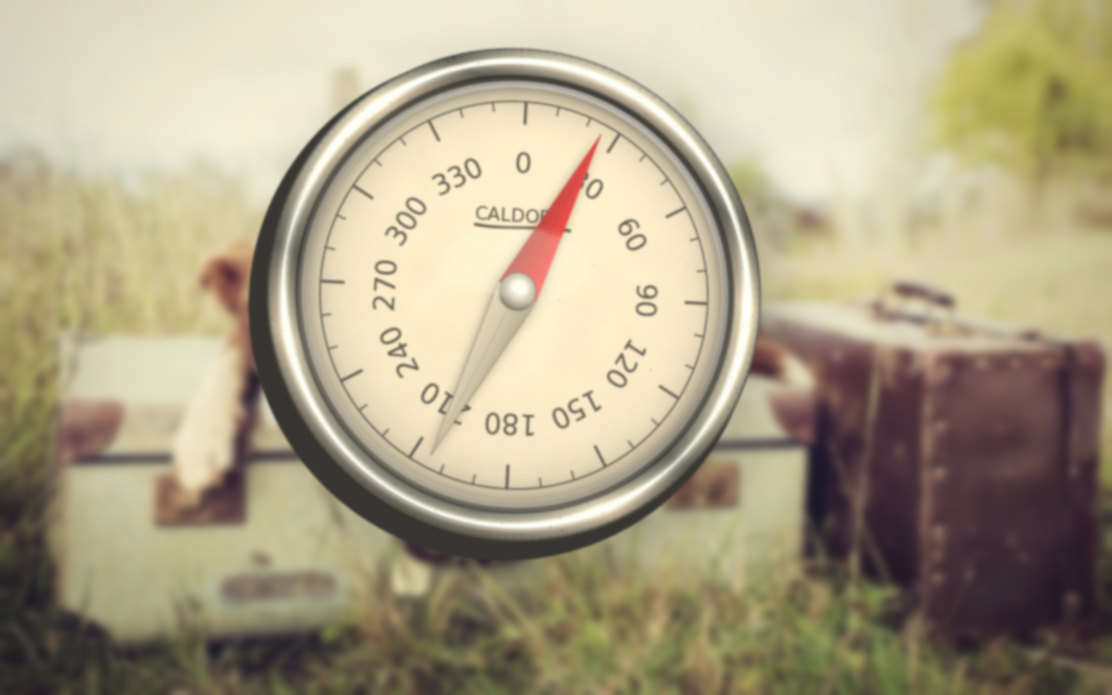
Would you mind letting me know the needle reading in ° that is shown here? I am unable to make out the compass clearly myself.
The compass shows 25 °
